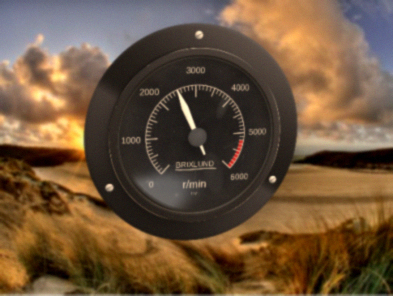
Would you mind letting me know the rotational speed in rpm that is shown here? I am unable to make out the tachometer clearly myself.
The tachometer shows 2500 rpm
